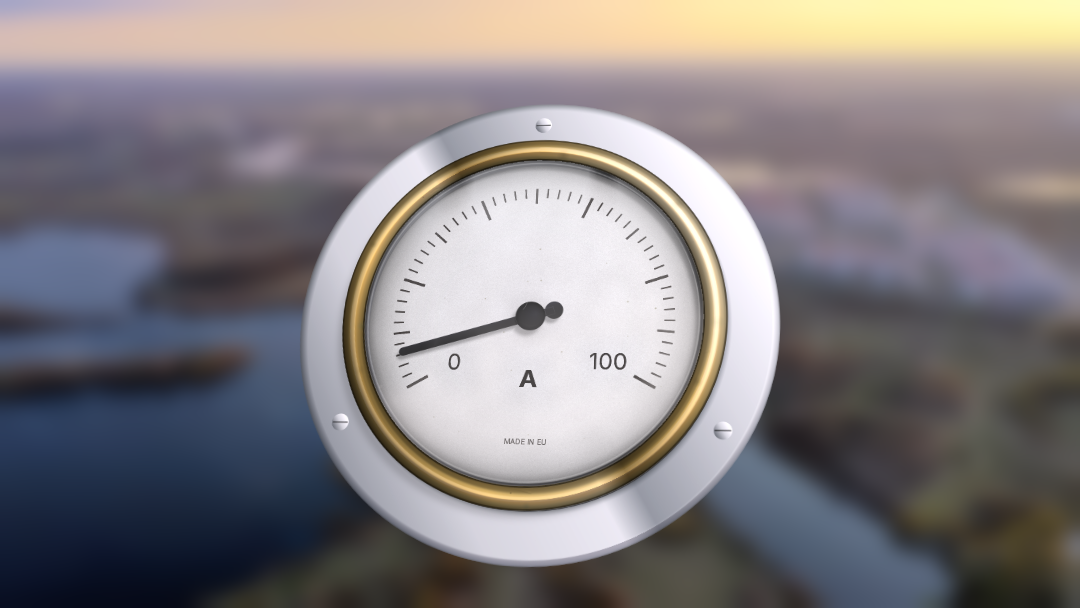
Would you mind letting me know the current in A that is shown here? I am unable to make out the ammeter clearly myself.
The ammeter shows 6 A
